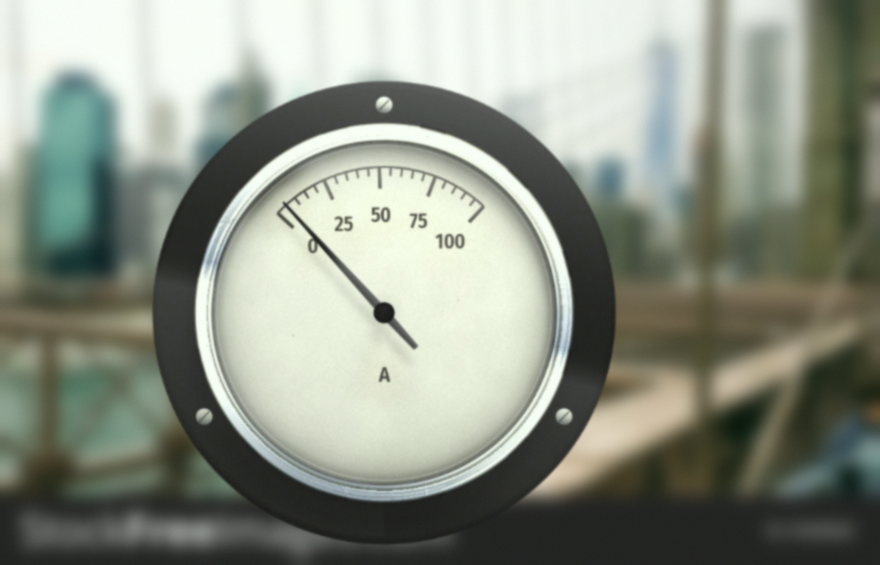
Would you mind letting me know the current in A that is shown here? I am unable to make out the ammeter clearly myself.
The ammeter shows 5 A
